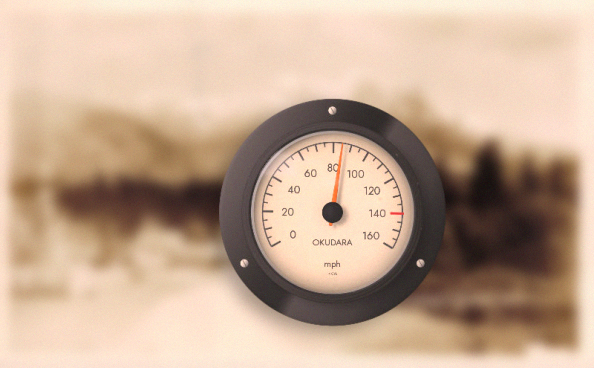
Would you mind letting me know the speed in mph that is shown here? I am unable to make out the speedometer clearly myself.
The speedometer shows 85 mph
